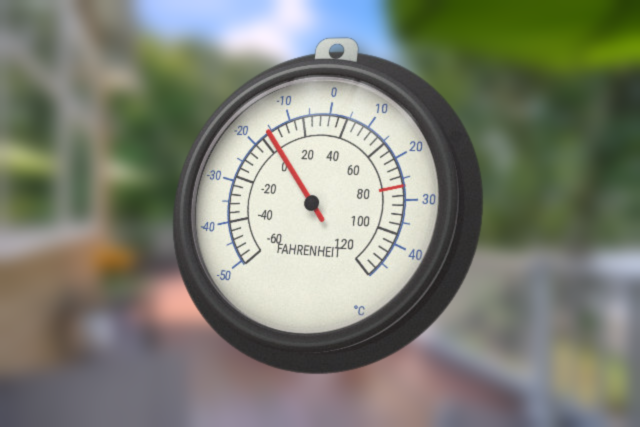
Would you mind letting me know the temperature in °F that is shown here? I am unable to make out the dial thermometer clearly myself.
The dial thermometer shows 4 °F
